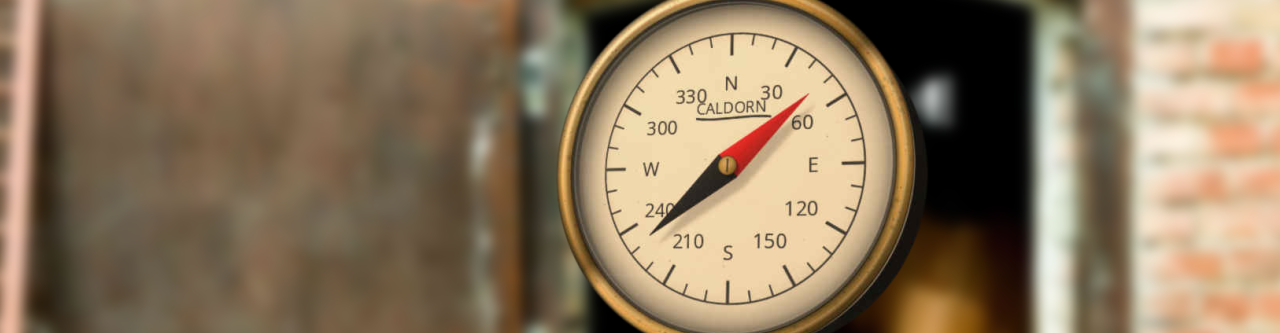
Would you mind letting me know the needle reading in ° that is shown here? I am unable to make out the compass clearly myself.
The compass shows 50 °
